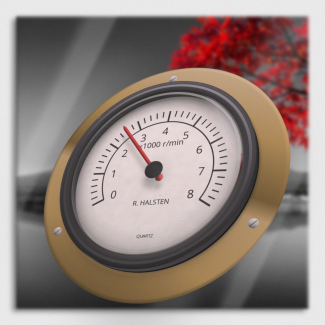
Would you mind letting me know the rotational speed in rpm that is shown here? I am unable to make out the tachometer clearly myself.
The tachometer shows 2600 rpm
